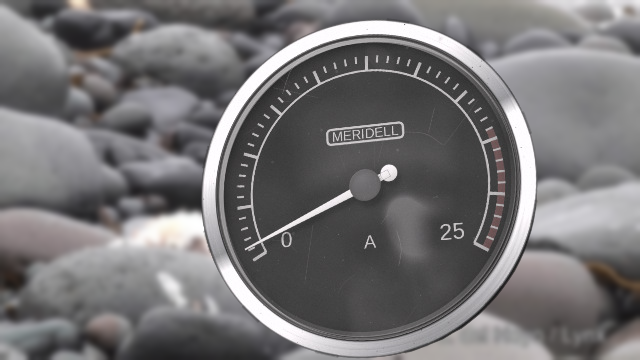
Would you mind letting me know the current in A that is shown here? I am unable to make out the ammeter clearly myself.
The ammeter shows 0.5 A
